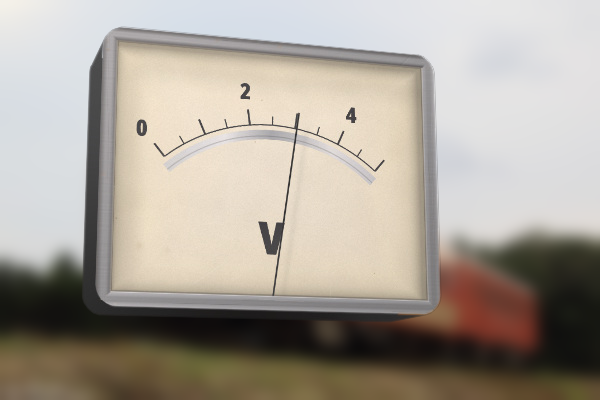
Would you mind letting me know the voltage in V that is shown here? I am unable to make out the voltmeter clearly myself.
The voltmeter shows 3 V
